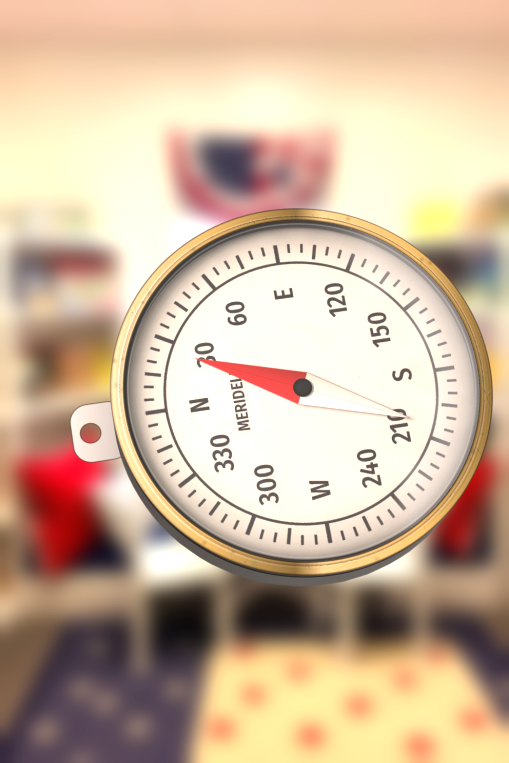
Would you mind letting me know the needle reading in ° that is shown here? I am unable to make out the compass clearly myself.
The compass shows 25 °
